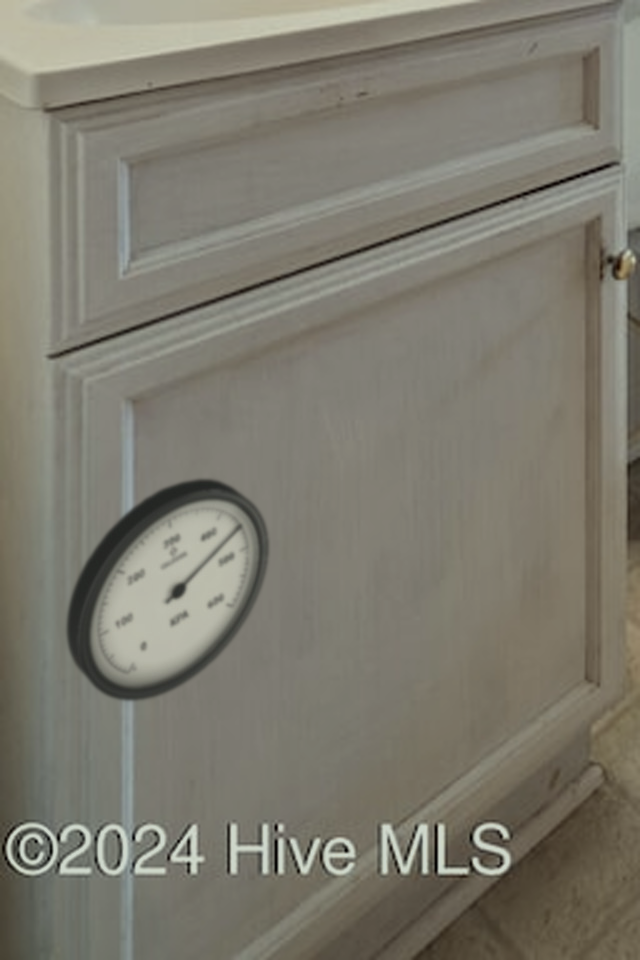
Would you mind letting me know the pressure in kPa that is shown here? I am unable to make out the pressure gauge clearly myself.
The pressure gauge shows 450 kPa
